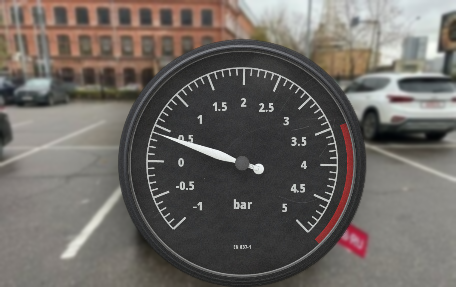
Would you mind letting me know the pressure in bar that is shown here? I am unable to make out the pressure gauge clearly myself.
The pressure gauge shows 0.4 bar
